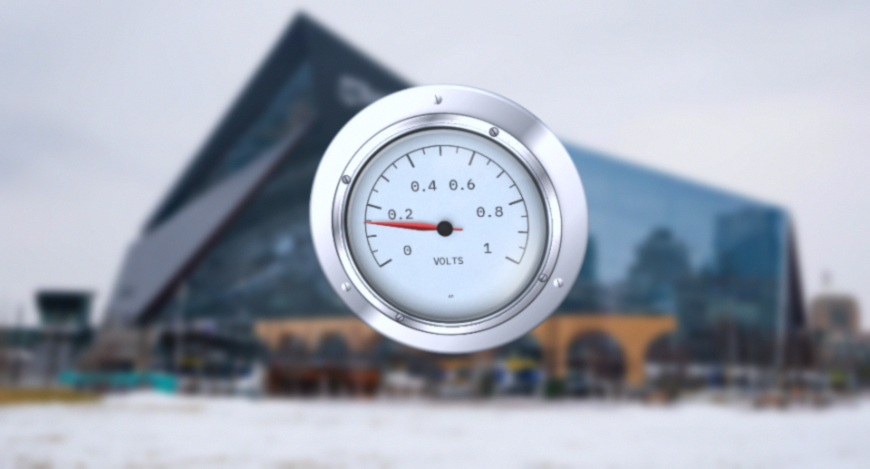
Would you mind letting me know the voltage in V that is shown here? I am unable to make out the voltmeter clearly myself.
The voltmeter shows 0.15 V
